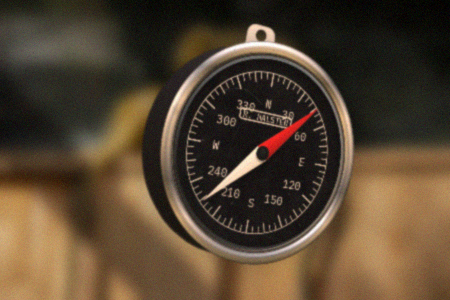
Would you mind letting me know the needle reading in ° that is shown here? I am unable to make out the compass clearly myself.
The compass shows 45 °
